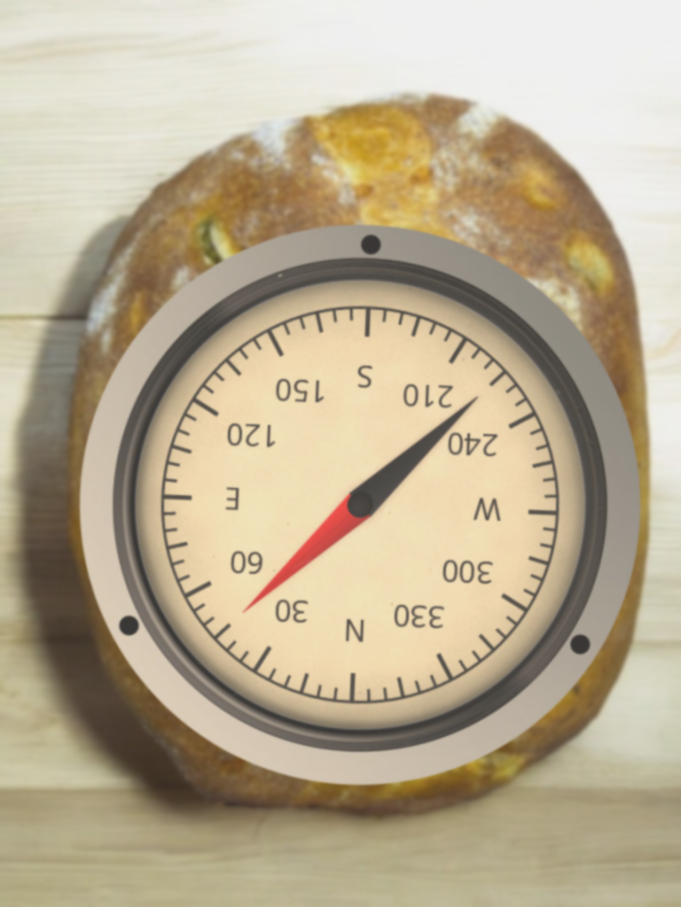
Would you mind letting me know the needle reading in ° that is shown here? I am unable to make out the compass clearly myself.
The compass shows 45 °
